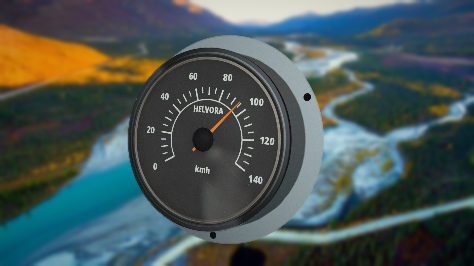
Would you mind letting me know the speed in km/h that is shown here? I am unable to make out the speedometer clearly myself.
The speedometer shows 95 km/h
